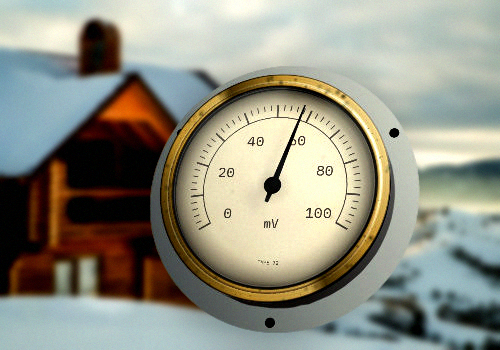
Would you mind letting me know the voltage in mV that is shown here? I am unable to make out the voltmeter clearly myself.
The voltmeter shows 58 mV
